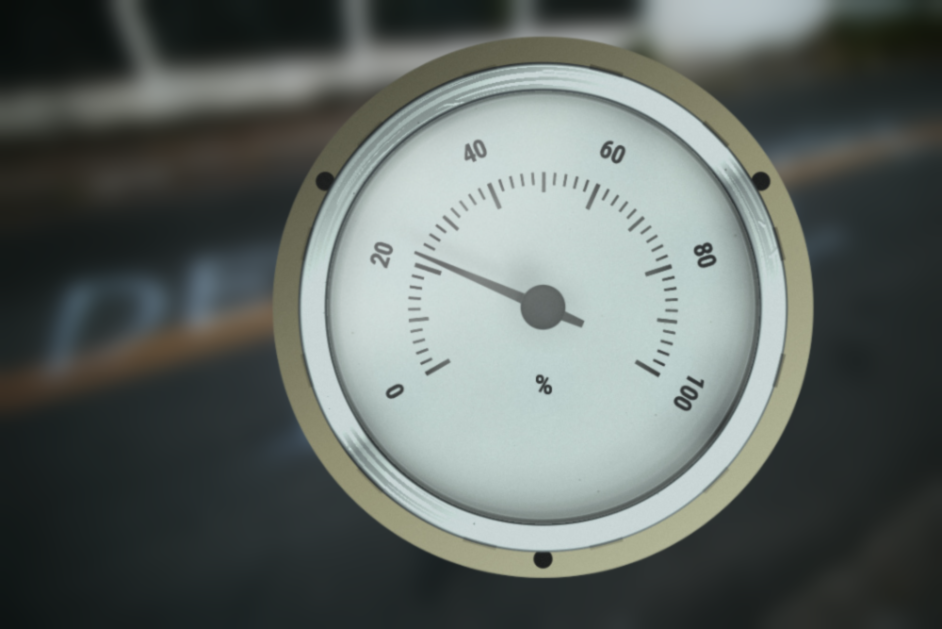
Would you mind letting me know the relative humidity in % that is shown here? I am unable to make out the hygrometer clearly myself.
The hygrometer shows 22 %
